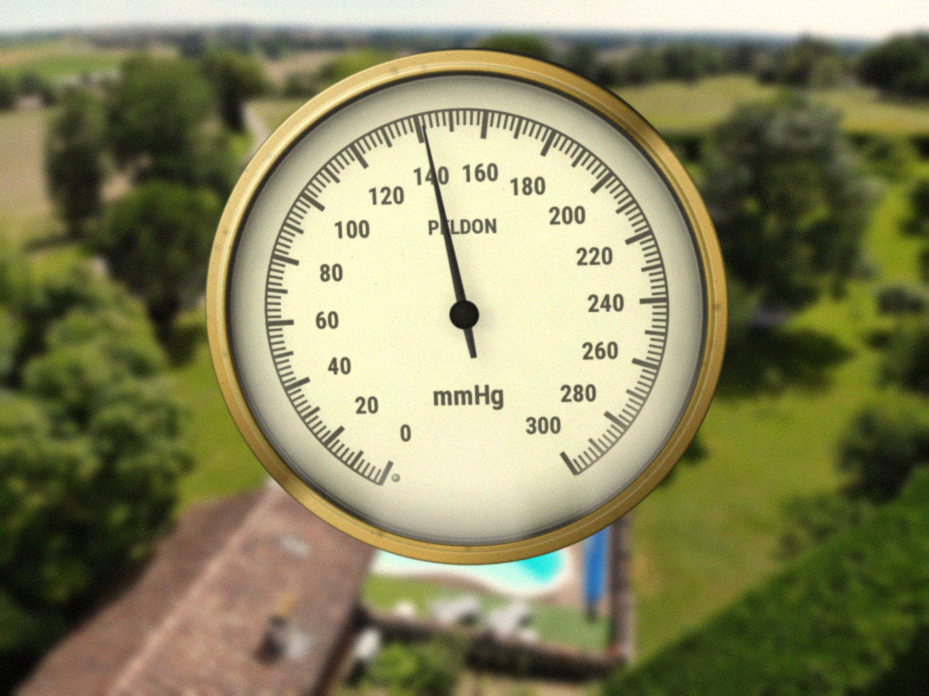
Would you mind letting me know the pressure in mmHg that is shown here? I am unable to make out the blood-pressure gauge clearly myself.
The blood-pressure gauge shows 142 mmHg
